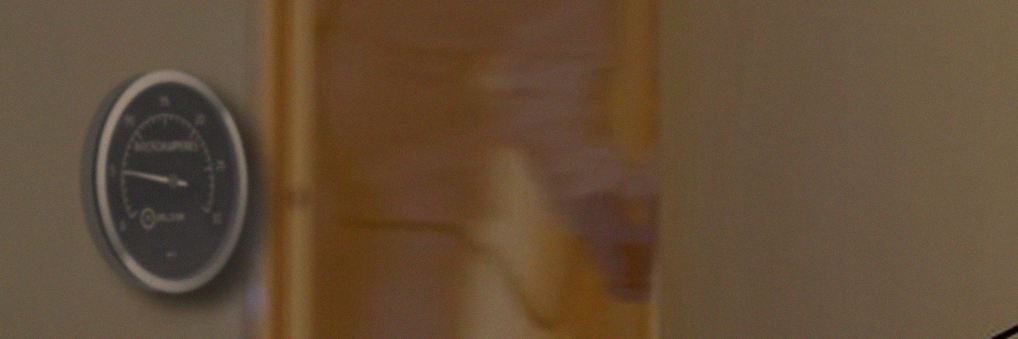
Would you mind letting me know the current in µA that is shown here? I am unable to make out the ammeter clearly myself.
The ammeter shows 5 µA
